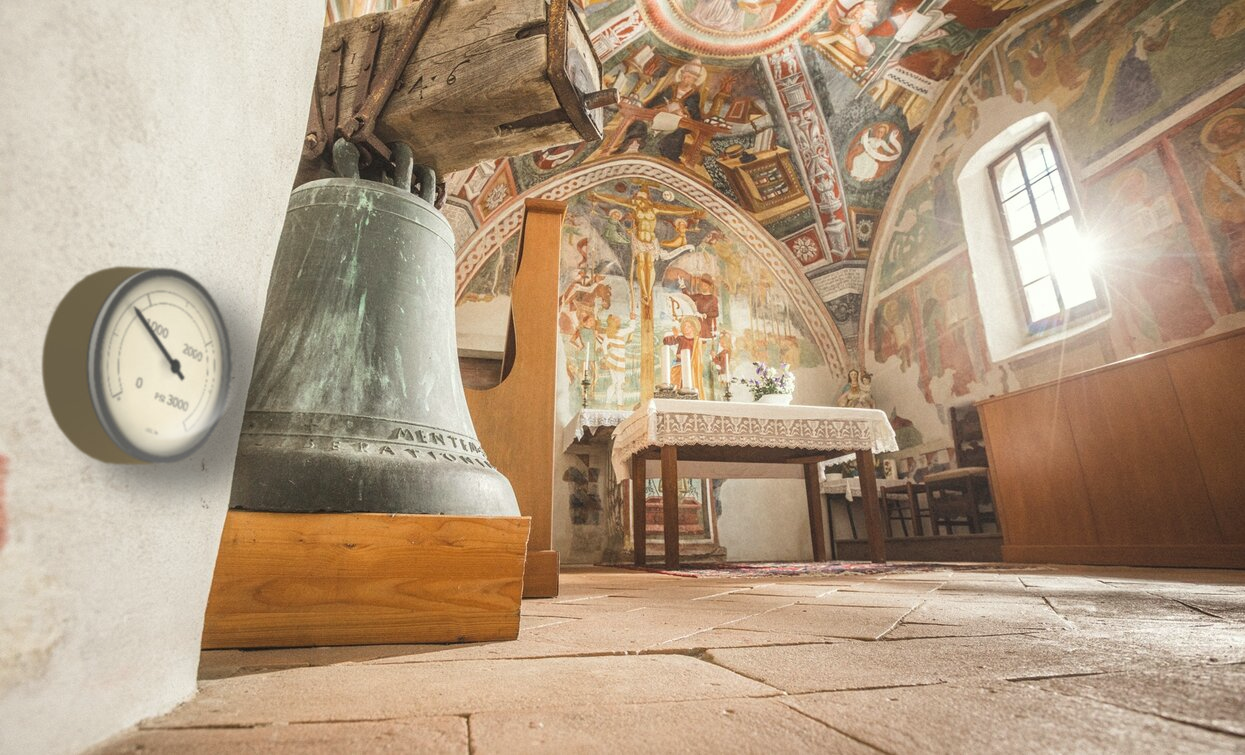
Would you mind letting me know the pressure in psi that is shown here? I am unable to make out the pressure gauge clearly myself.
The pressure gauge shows 750 psi
